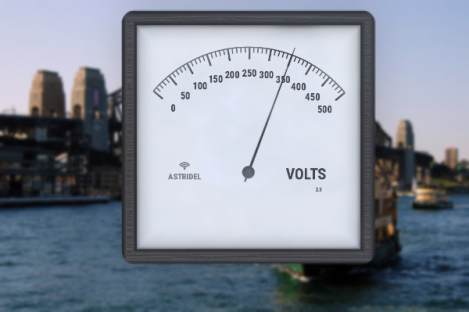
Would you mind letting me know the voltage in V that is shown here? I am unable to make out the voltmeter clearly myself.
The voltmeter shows 350 V
